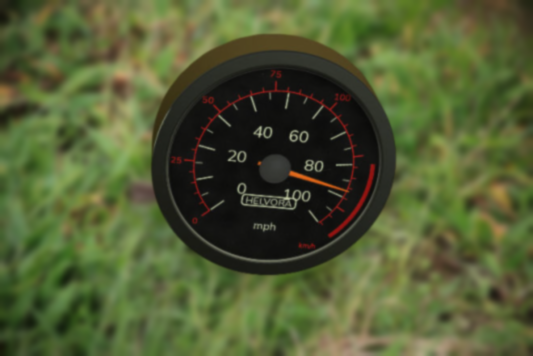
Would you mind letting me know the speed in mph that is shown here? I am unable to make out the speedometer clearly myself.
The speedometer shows 87.5 mph
